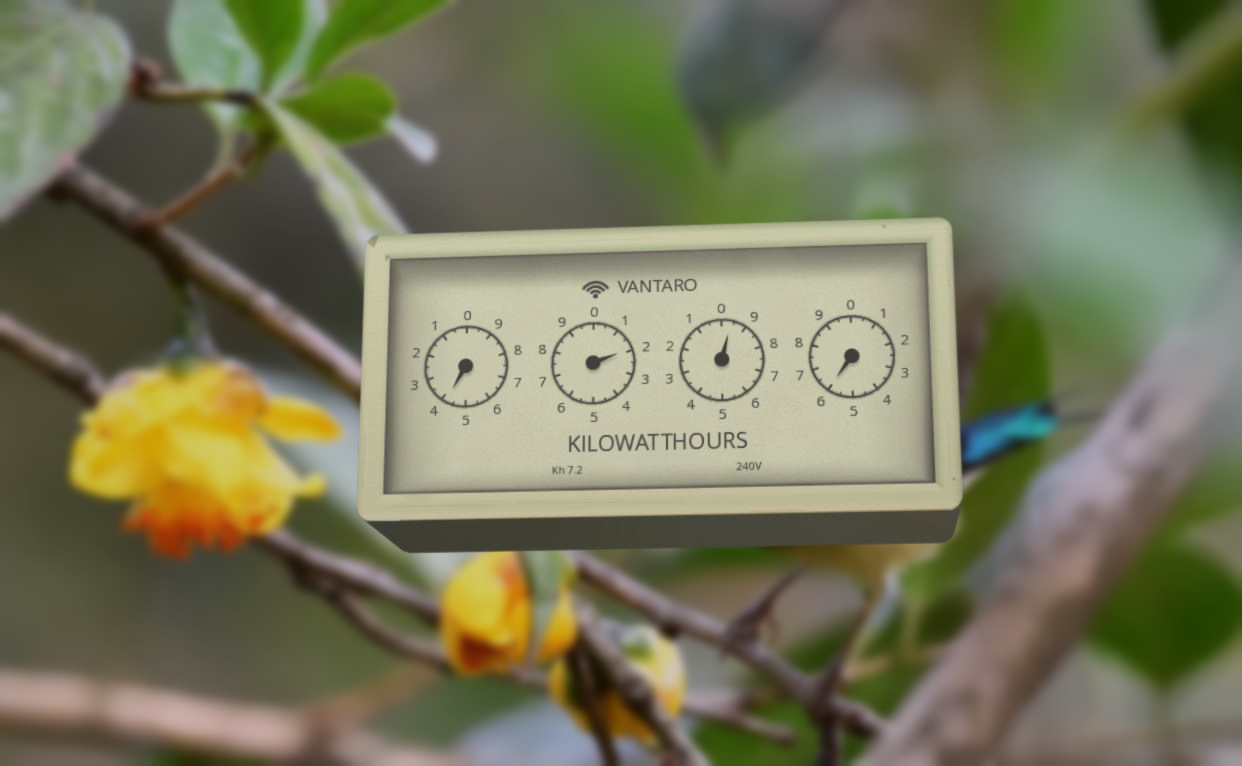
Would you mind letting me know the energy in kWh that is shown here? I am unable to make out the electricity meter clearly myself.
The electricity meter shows 4196 kWh
